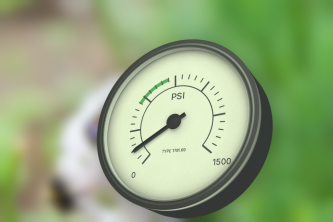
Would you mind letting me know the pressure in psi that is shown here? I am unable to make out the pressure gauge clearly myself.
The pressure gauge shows 100 psi
